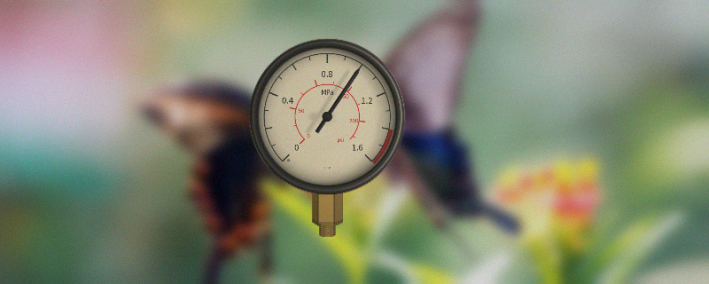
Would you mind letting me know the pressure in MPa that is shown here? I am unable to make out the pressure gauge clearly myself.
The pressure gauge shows 1 MPa
